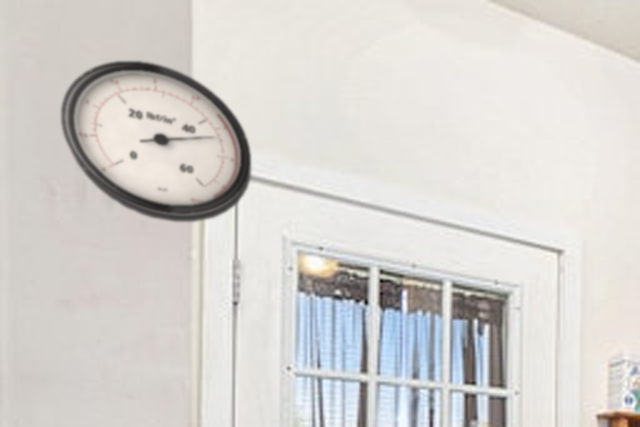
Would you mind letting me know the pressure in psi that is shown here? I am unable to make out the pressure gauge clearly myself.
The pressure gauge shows 45 psi
